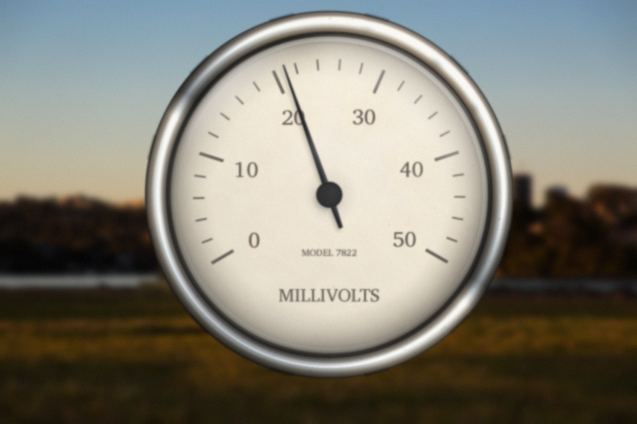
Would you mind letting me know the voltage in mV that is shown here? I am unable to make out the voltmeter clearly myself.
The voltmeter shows 21 mV
